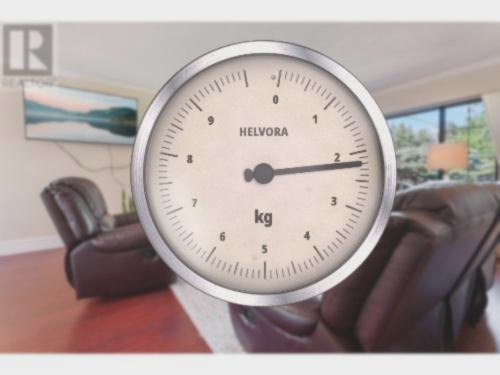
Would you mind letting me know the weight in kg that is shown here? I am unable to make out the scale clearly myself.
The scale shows 2.2 kg
